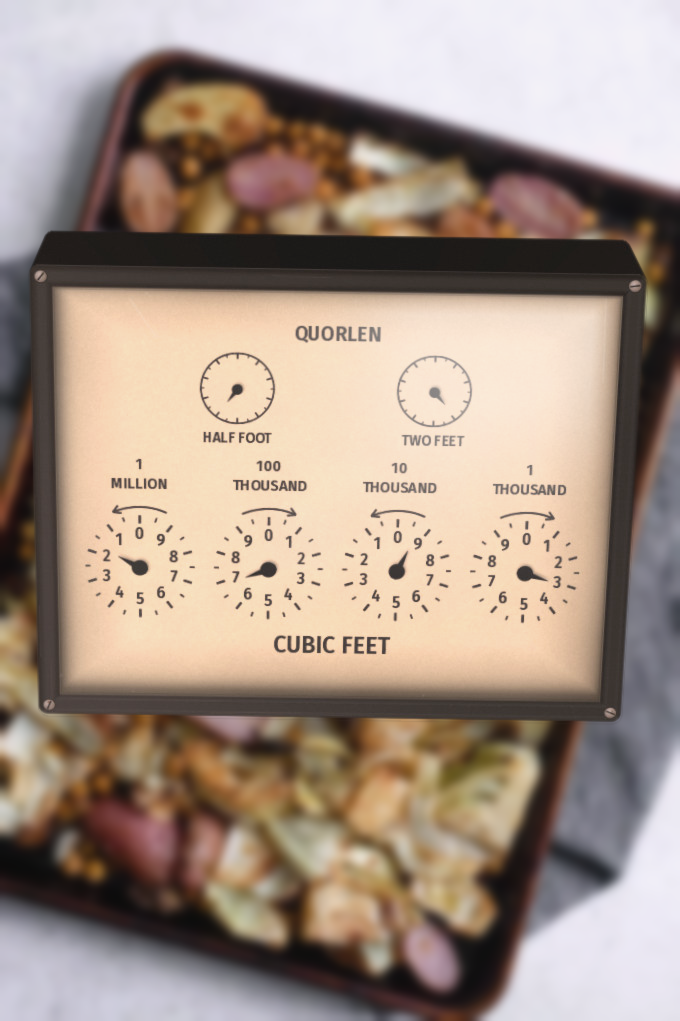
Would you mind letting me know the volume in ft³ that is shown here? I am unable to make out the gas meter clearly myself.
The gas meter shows 169300 ft³
